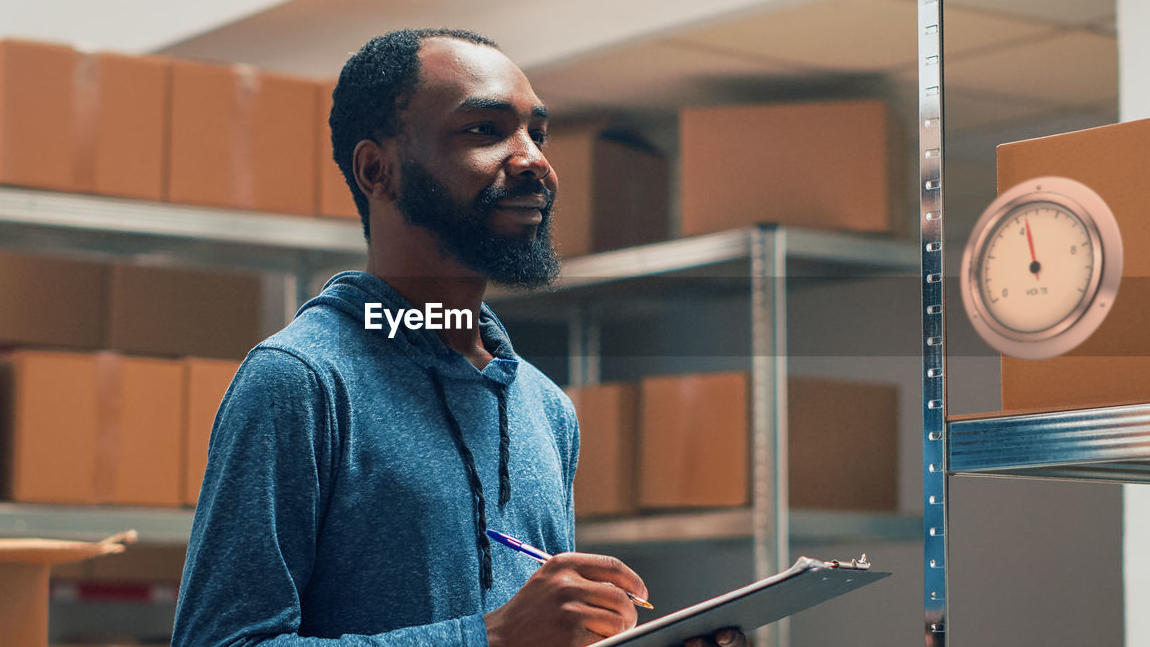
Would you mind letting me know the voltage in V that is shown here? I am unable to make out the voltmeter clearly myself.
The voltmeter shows 4.5 V
